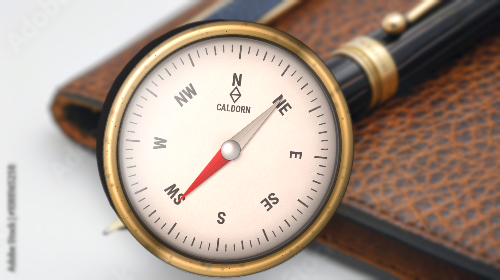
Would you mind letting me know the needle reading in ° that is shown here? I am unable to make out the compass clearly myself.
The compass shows 220 °
